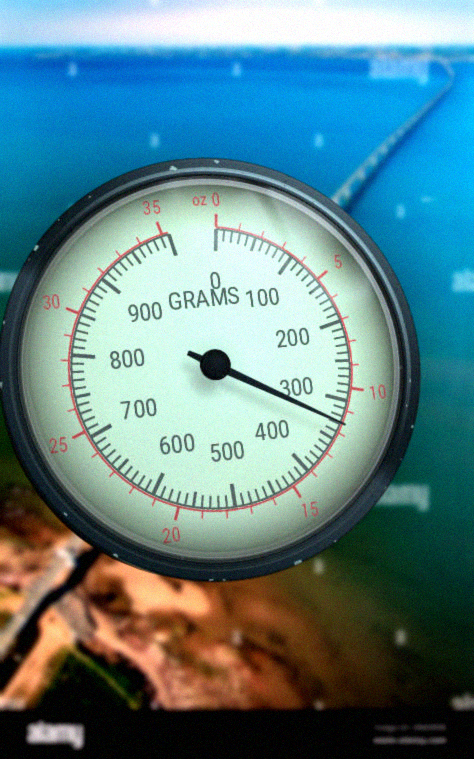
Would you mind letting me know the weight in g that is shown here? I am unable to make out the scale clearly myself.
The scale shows 330 g
